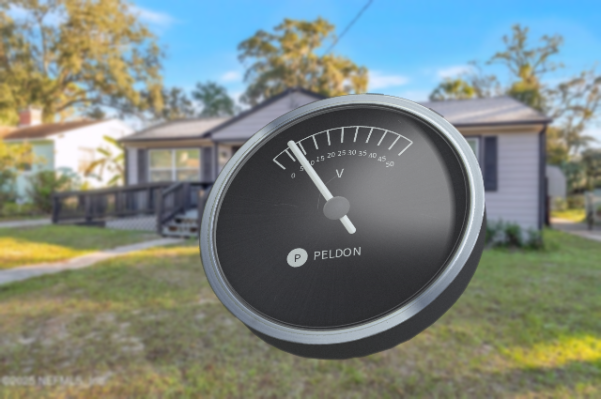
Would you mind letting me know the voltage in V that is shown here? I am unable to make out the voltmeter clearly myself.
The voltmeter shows 7.5 V
